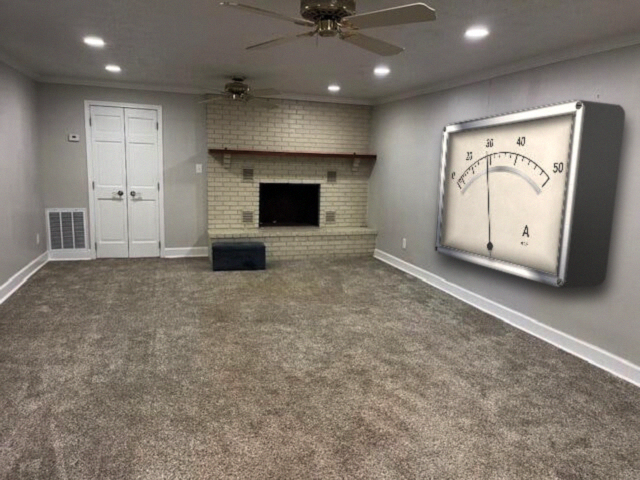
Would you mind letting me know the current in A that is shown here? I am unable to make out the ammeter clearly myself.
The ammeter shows 30 A
